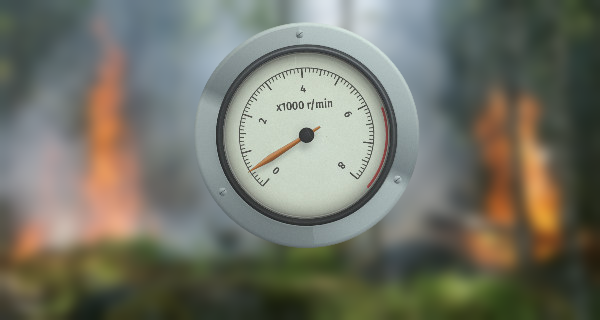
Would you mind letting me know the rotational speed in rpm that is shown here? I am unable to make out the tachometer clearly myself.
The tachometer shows 500 rpm
